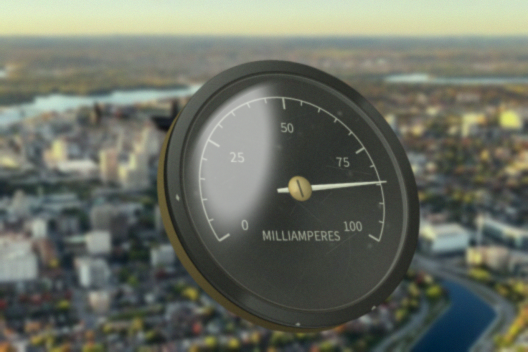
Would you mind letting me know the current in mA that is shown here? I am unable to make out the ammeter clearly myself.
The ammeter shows 85 mA
